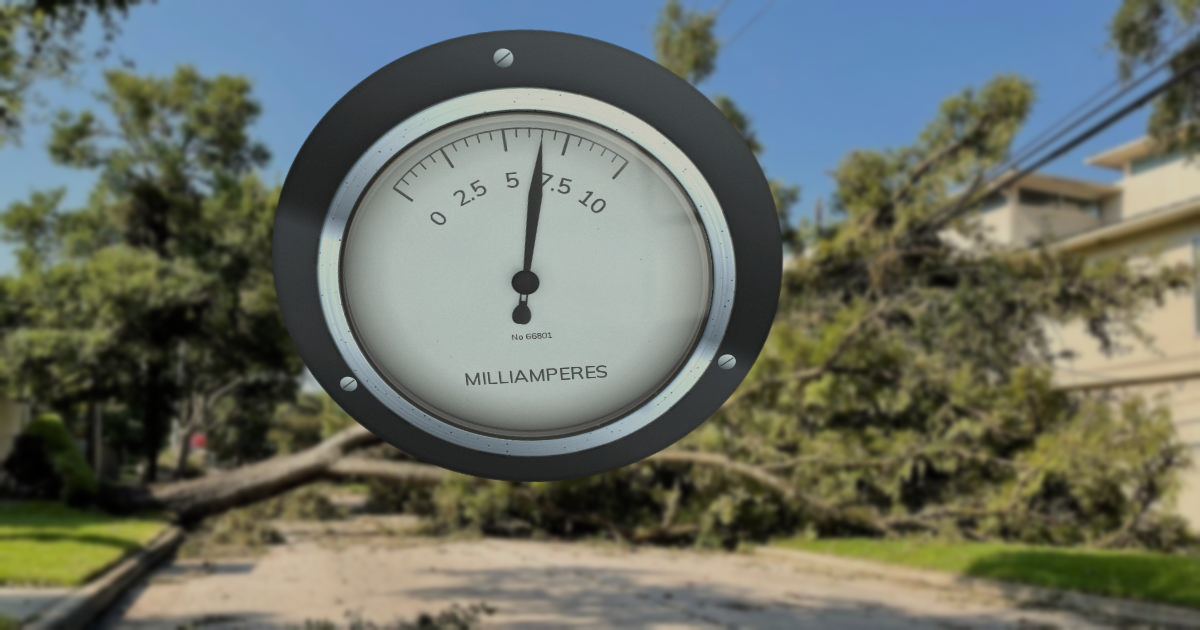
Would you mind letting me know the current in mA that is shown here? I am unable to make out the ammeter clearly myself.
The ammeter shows 6.5 mA
